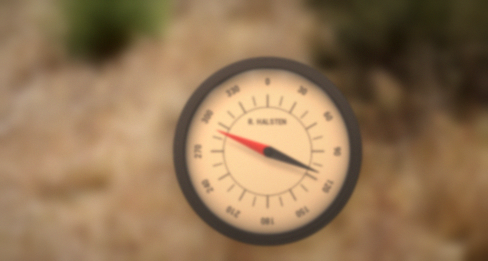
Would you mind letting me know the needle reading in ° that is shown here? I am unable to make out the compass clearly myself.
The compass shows 292.5 °
